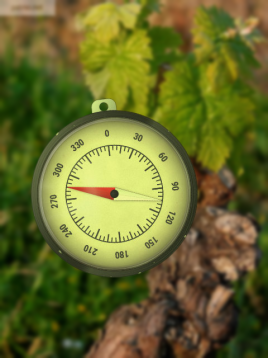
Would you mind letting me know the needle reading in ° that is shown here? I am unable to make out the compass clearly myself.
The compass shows 285 °
